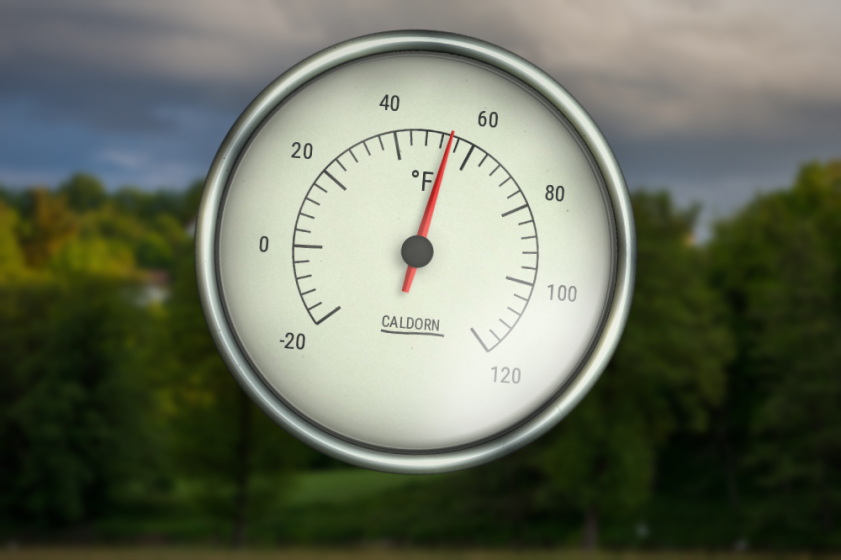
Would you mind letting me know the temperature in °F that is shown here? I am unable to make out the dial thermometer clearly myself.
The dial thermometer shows 54 °F
